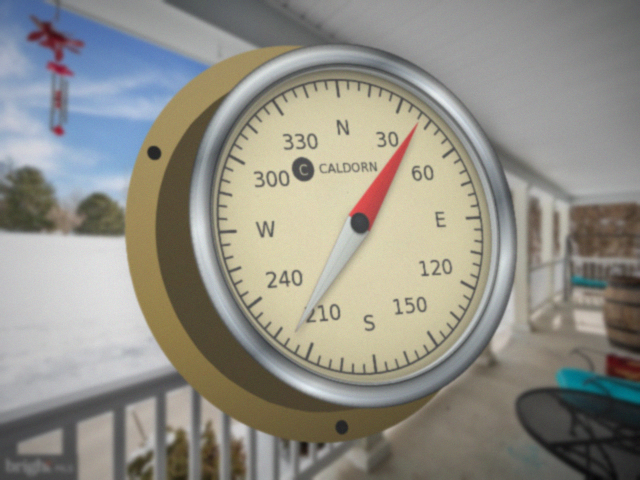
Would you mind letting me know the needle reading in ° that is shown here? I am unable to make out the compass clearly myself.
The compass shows 40 °
